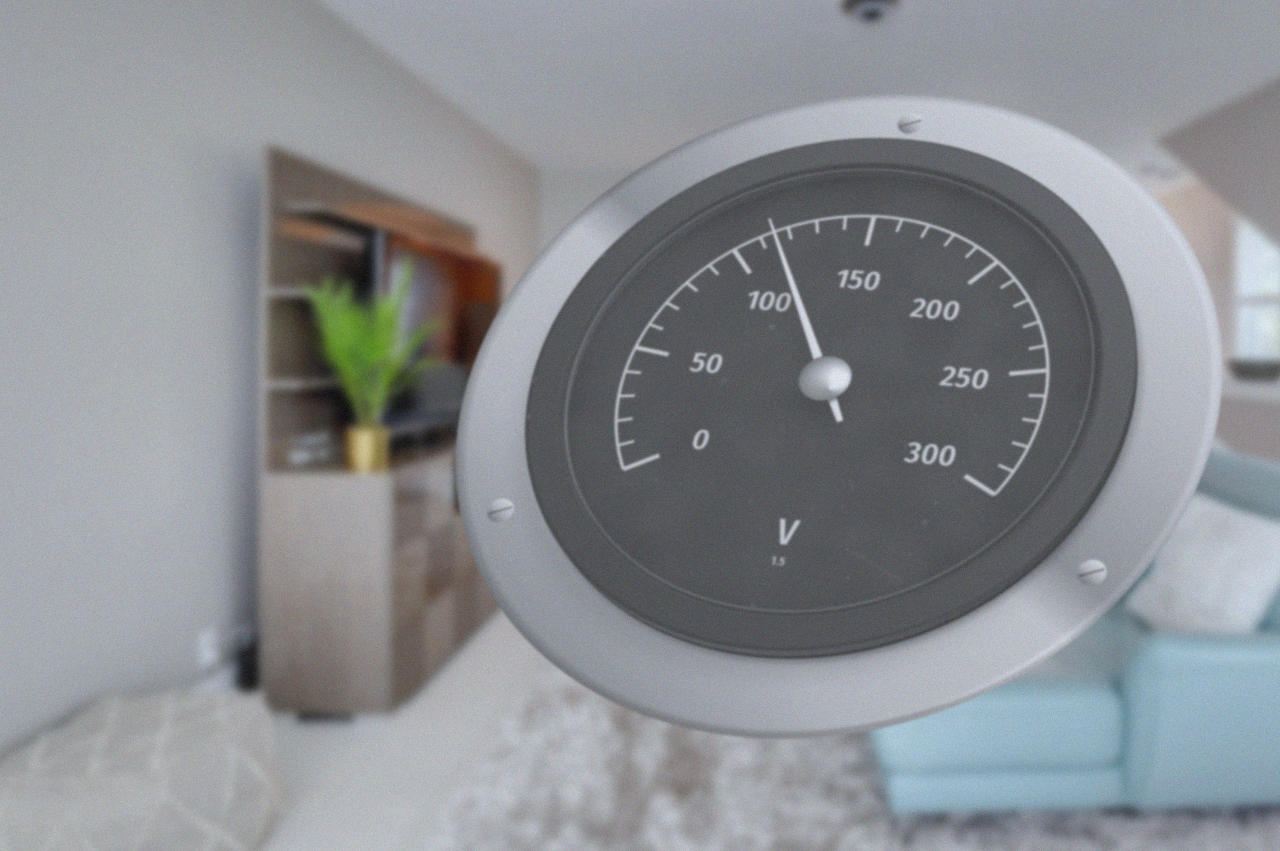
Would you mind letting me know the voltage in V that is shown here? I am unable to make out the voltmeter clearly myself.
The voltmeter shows 115 V
